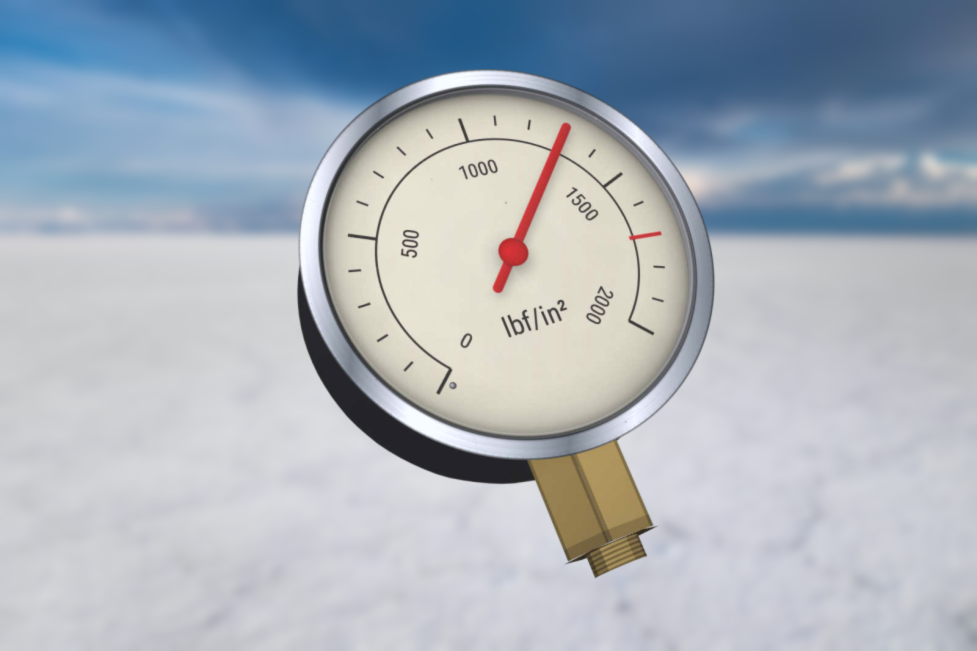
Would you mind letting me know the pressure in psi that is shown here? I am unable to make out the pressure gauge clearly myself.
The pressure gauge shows 1300 psi
